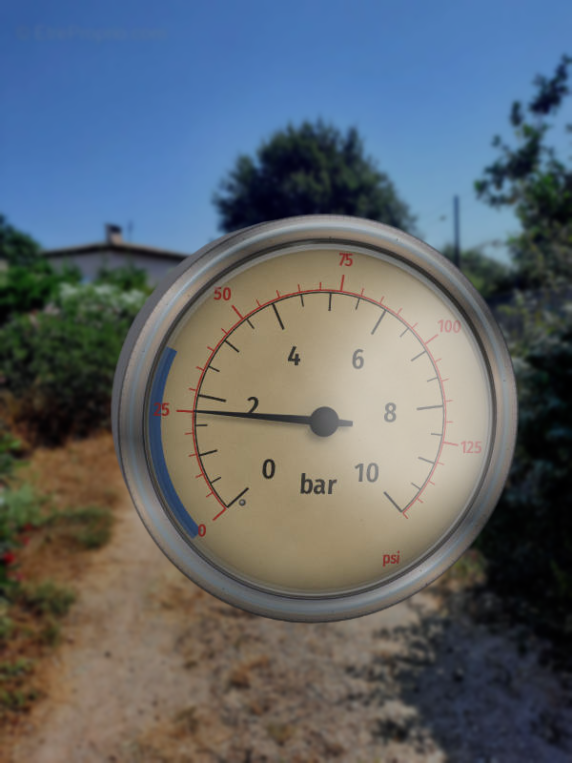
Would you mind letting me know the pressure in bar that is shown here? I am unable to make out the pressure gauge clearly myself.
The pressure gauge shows 1.75 bar
